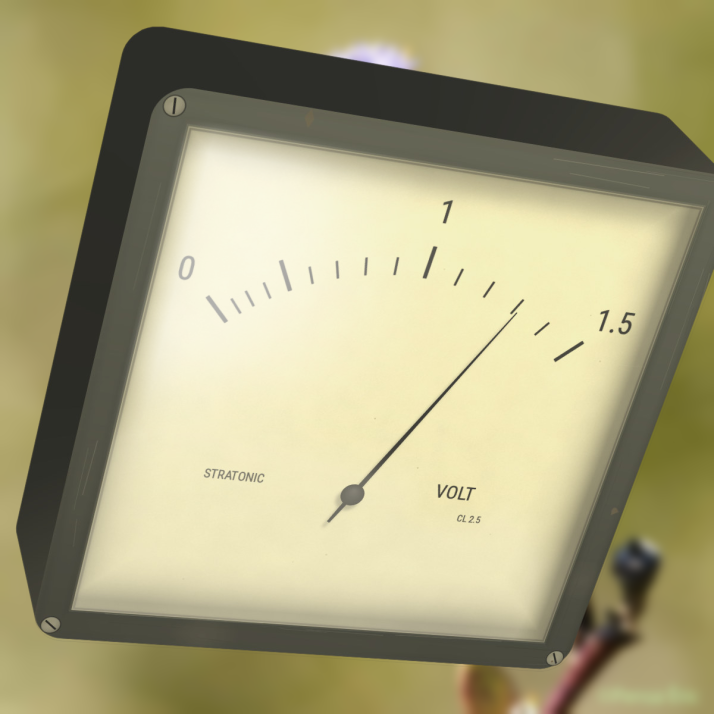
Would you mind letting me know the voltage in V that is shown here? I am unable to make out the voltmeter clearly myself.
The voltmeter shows 1.3 V
